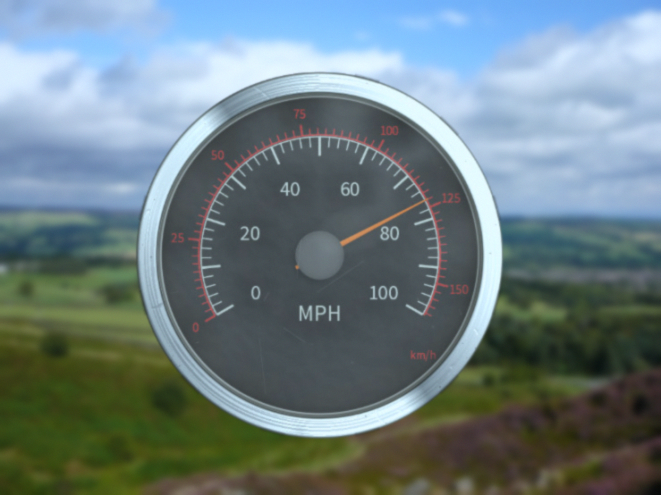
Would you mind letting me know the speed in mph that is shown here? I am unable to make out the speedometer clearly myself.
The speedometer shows 76 mph
